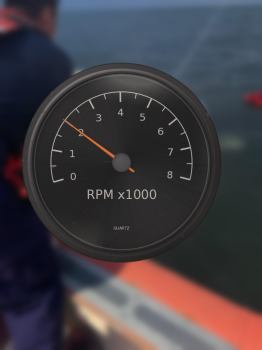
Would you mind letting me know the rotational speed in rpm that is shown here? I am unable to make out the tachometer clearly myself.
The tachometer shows 2000 rpm
